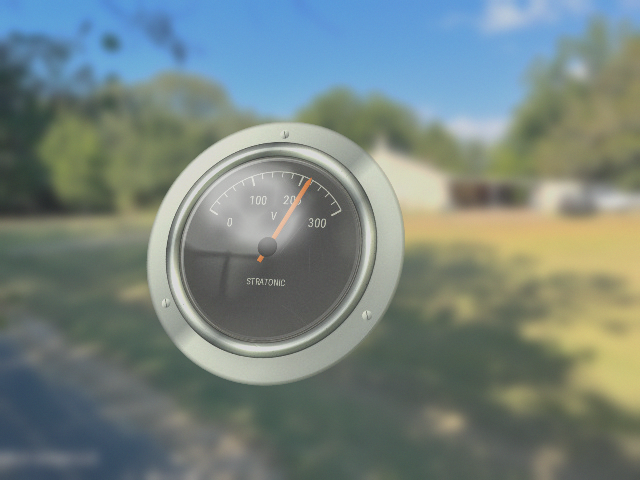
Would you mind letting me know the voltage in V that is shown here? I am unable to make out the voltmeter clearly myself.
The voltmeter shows 220 V
